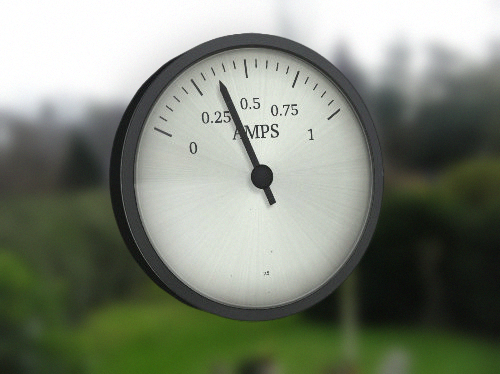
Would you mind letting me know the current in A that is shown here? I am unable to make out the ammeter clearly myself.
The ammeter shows 0.35 A
